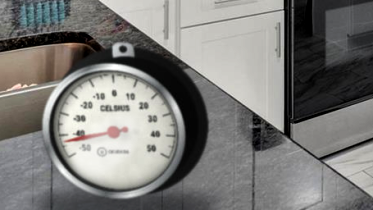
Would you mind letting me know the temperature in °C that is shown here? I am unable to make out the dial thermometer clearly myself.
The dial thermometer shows -42.5 °C
